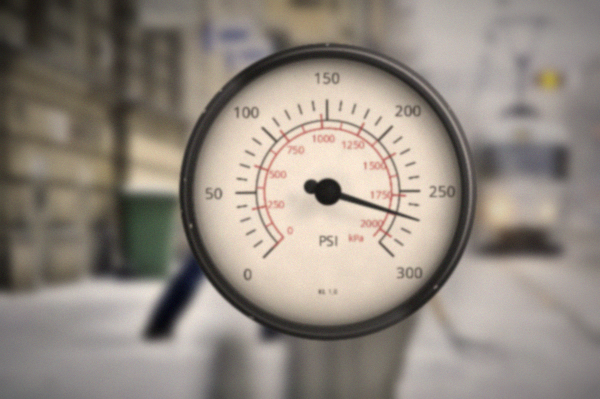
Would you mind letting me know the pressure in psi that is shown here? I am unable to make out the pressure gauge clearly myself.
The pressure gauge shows 270 psi
